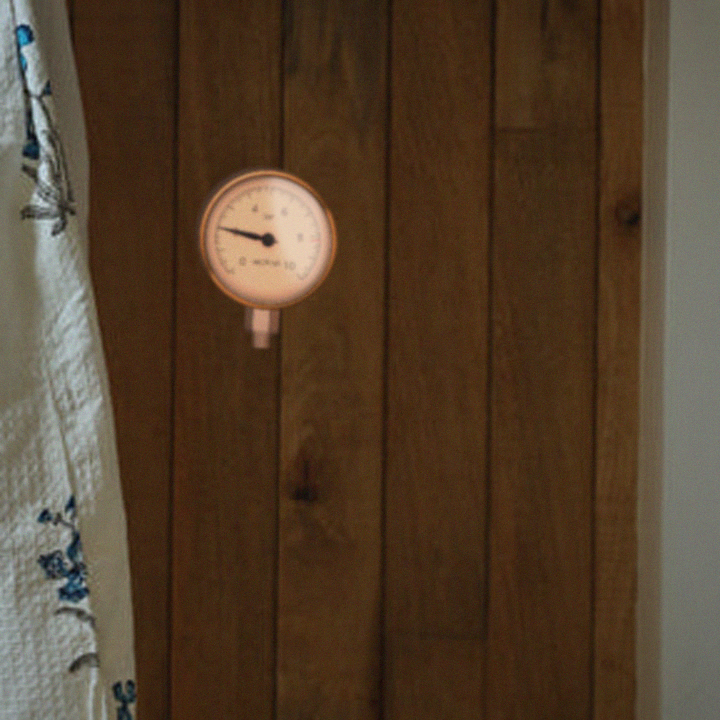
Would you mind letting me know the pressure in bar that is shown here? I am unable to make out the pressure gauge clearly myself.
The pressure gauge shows 2 bar
